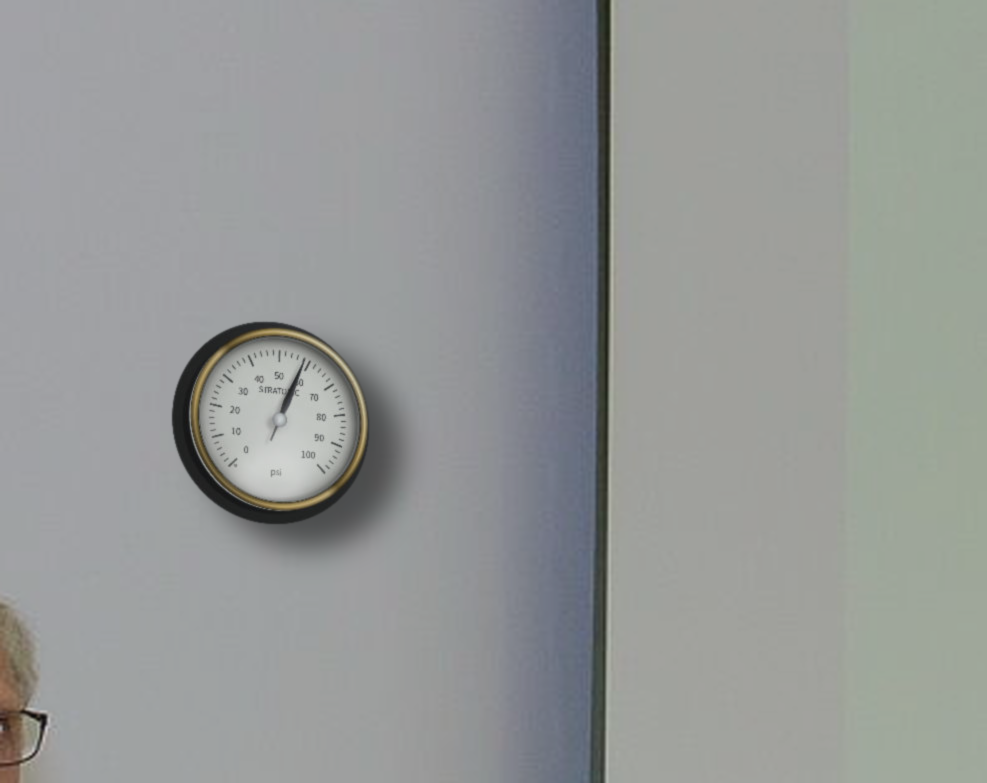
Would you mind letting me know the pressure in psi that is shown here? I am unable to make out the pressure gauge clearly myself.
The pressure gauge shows 58 psi
